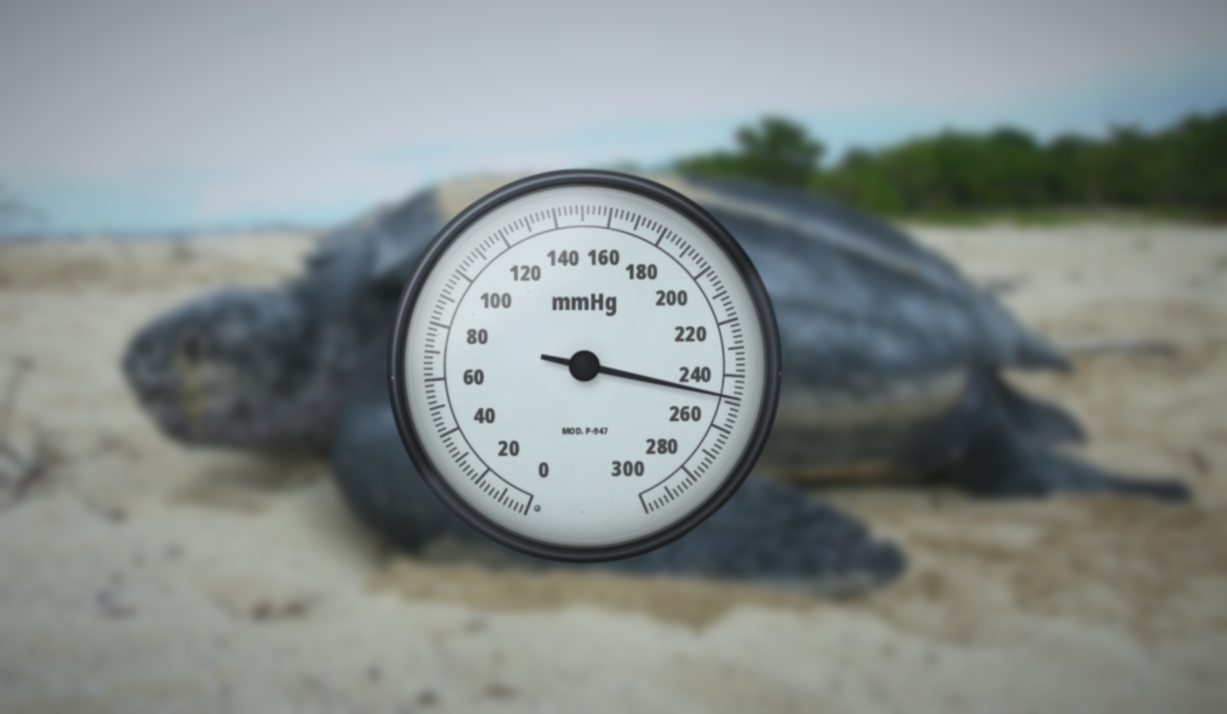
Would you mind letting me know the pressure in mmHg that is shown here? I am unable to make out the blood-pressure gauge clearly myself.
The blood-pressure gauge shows 248 mmHg
